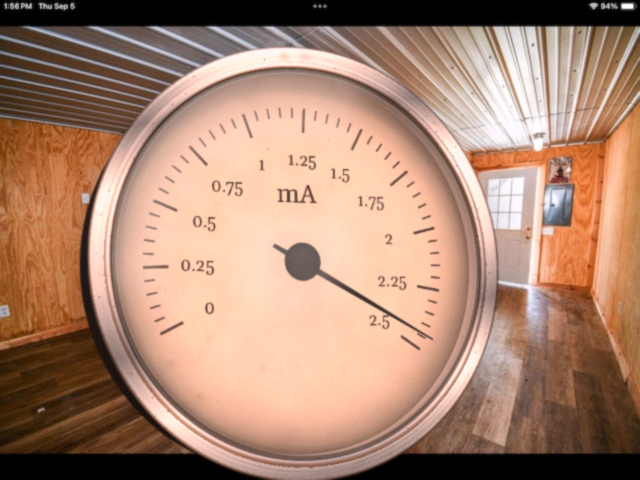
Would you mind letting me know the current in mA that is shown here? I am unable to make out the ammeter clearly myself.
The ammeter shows 2.45 mA
